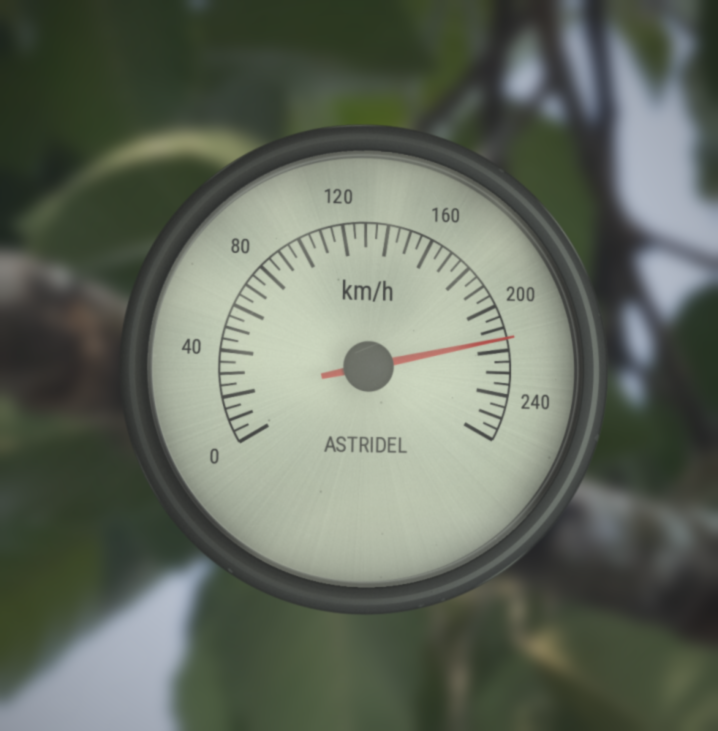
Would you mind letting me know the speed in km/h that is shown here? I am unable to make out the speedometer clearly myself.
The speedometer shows 215 km/h
